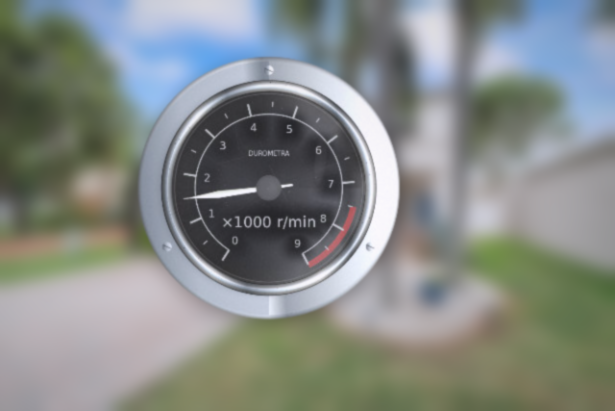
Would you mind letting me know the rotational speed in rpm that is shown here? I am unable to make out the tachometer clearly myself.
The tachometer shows 1500 rpm
